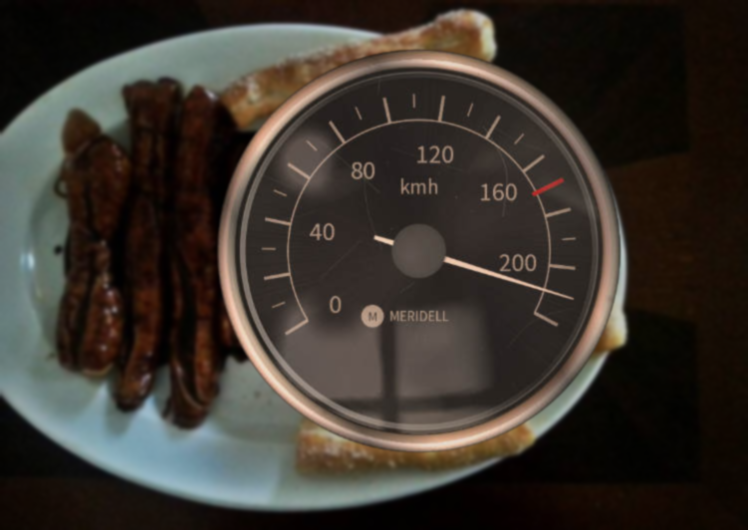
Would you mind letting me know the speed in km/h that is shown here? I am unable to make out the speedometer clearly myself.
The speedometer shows 210 km/h
